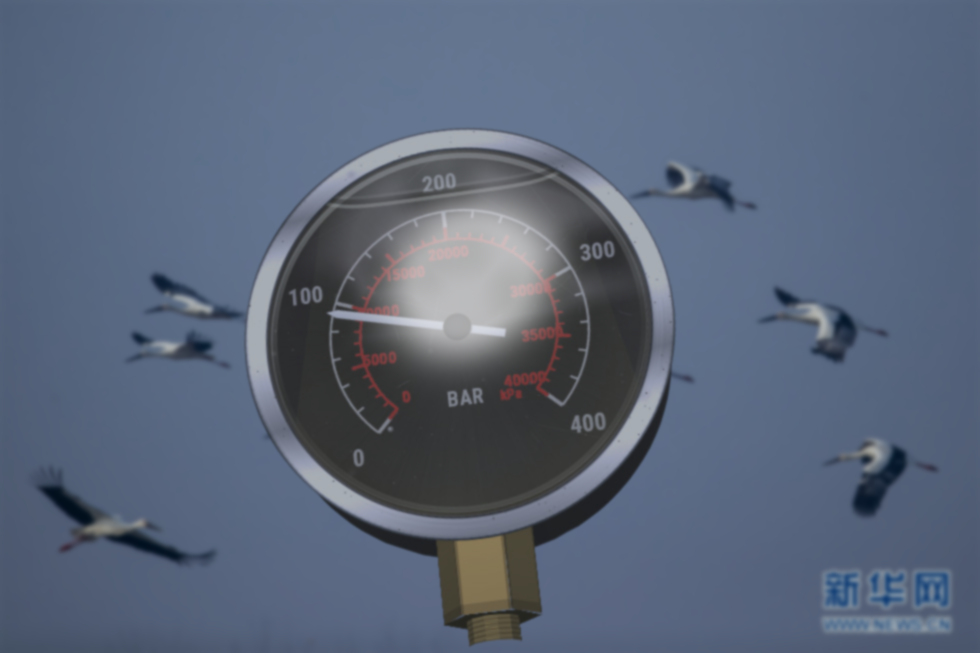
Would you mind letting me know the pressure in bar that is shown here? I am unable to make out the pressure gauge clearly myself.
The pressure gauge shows 90 bar
